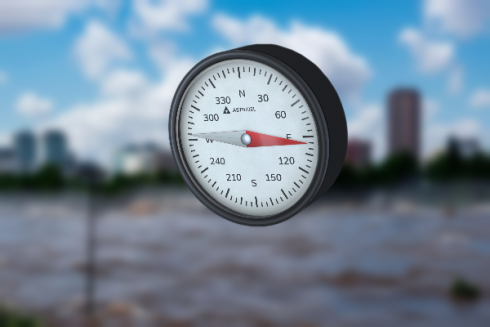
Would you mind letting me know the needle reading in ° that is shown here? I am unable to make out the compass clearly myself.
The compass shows 95 °
